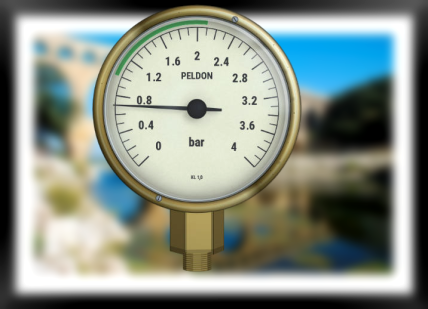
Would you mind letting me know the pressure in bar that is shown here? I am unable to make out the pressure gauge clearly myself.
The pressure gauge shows 0.7 bar
